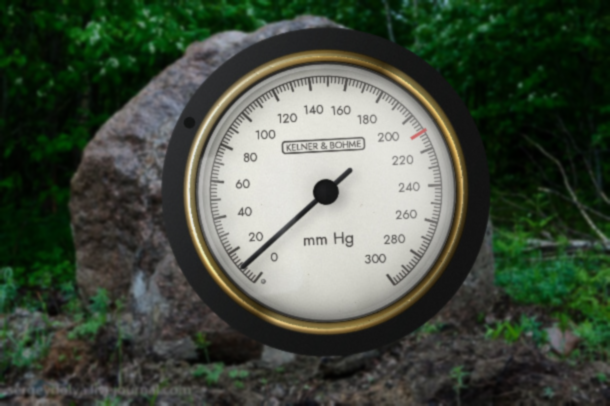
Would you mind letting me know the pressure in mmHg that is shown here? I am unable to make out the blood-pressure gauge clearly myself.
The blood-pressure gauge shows 10 mmHg
